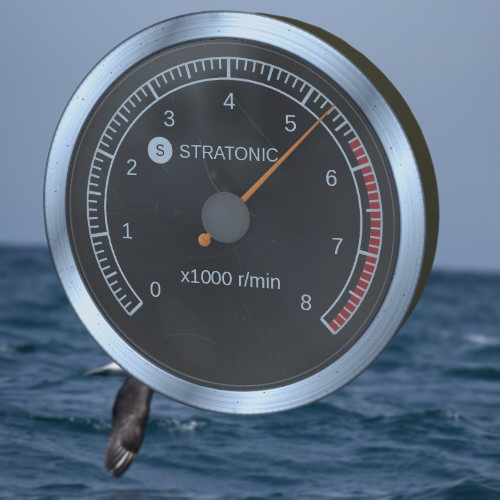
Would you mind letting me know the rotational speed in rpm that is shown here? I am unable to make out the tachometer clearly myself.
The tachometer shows 5300 rpm
